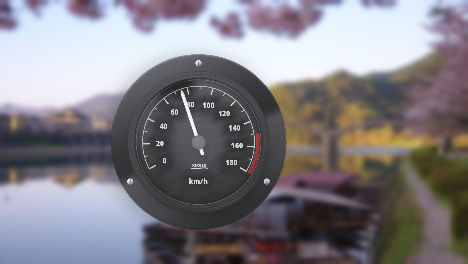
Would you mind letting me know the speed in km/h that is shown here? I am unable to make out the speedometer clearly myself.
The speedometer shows 75 km/h
